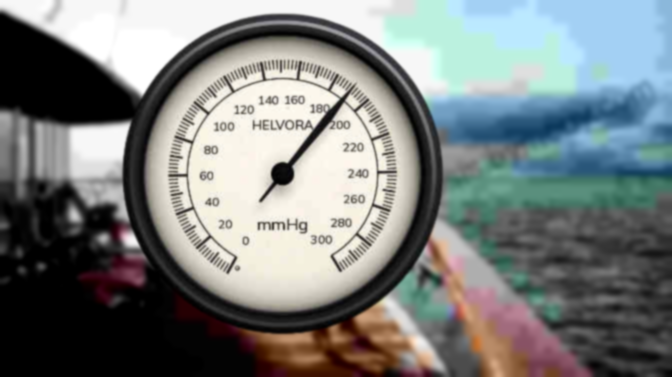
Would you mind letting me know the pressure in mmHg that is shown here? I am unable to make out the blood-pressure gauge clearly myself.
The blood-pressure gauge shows 190 mmHg
